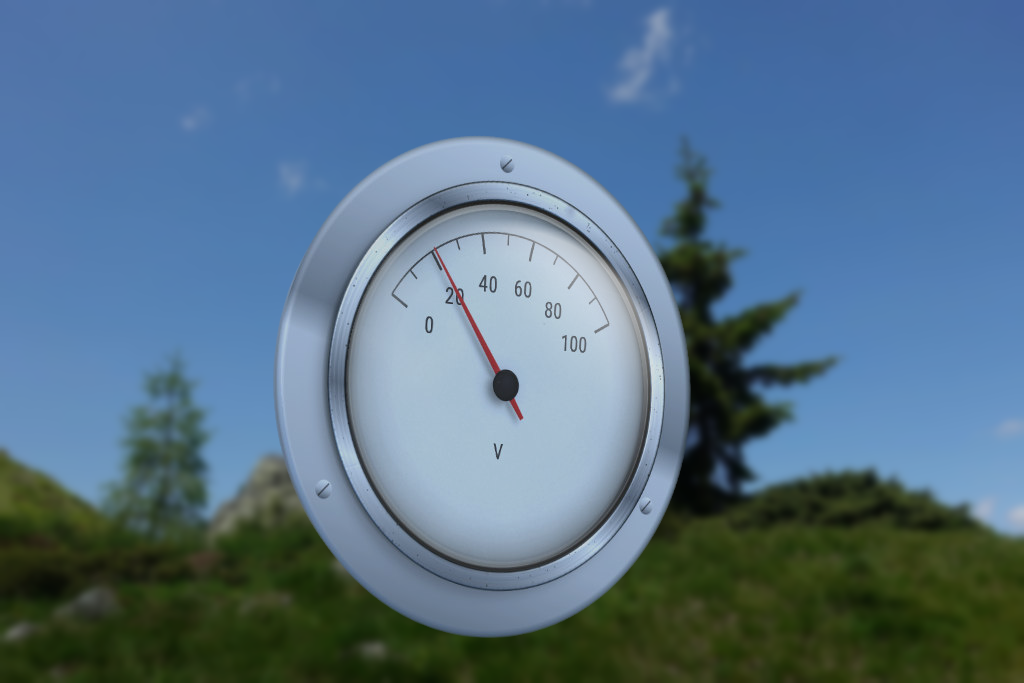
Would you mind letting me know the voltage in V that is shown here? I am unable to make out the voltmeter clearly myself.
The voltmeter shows 20 V
